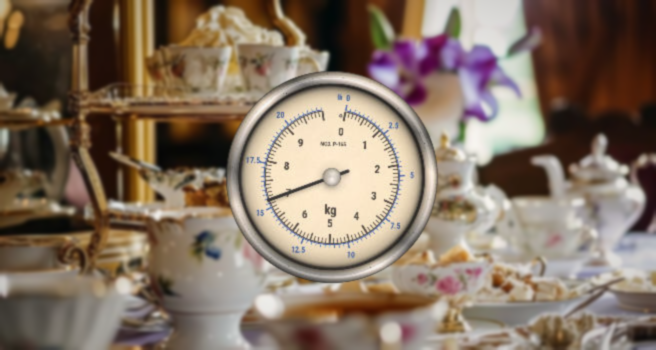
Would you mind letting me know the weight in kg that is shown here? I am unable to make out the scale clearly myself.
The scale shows 7 kg
